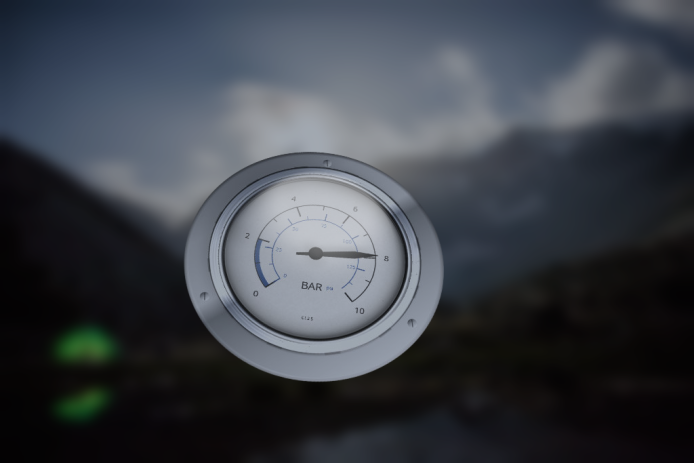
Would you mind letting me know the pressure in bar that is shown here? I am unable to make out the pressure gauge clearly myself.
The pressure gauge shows 8 bar
